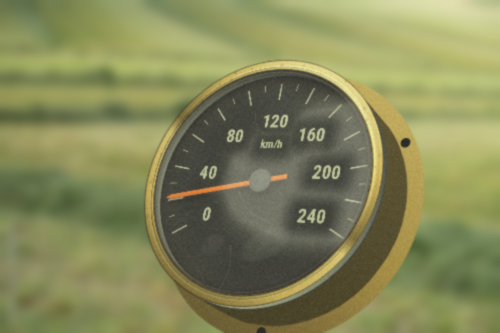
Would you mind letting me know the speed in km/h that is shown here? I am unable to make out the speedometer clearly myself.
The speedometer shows 20 km/h
